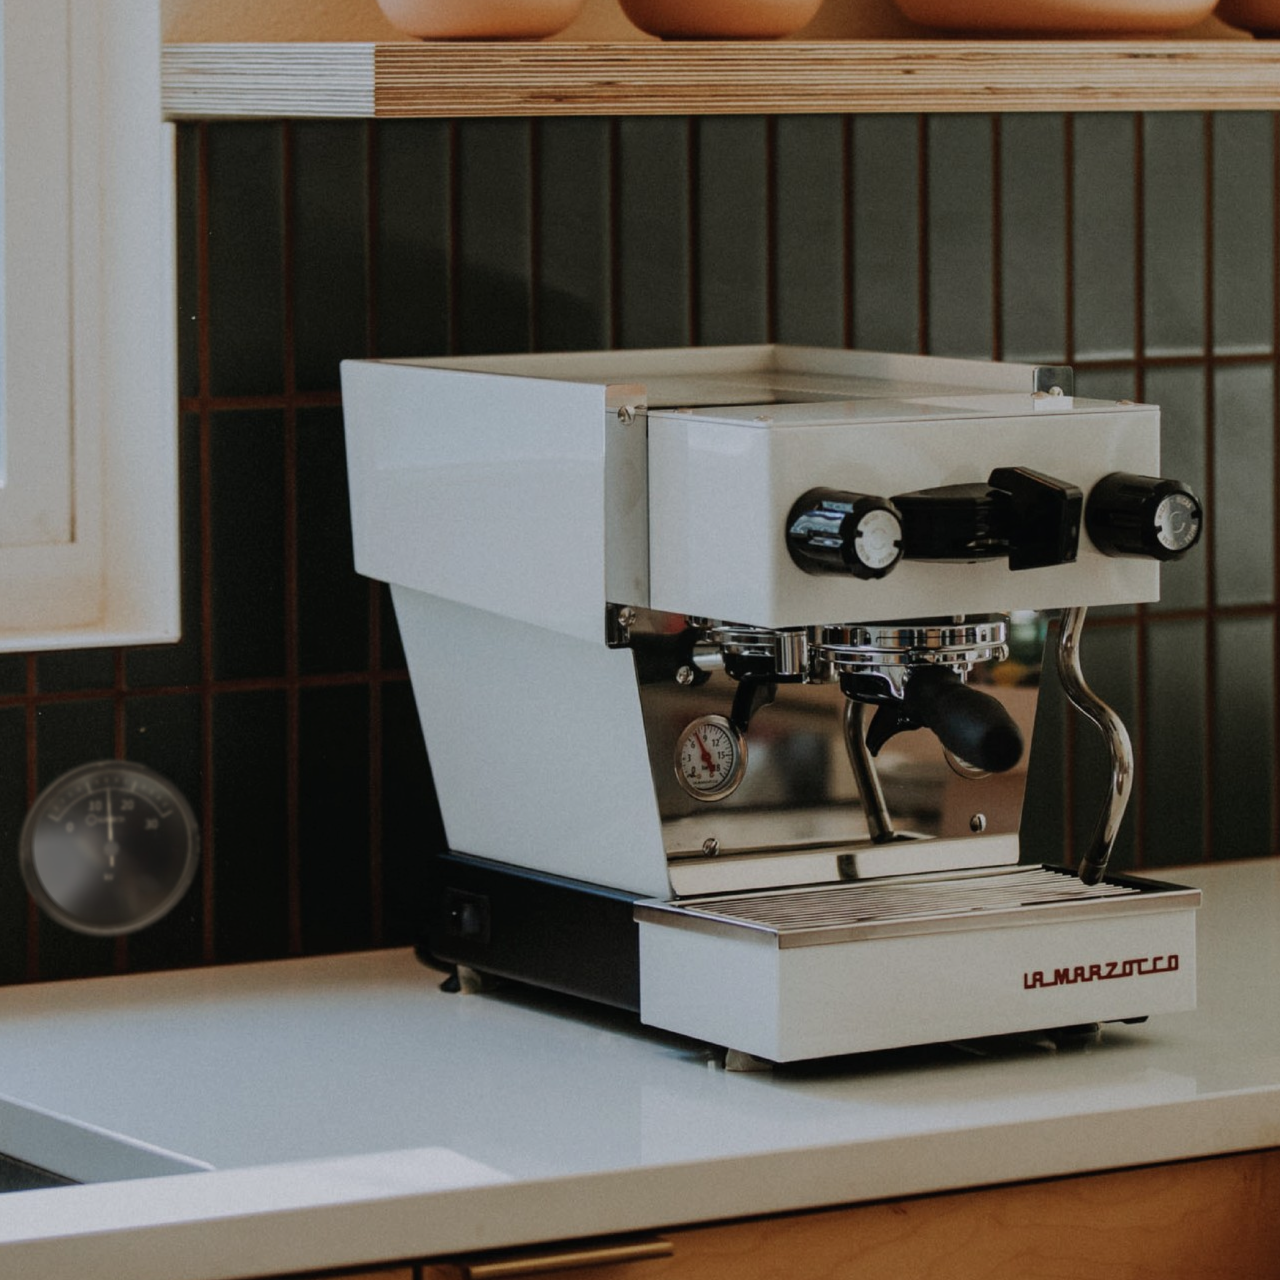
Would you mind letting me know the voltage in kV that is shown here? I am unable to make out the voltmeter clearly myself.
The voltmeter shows 14 kV
